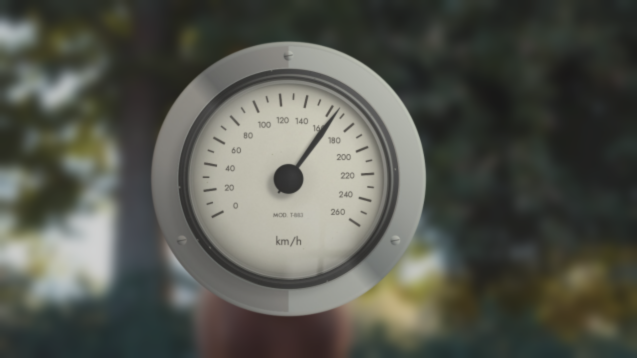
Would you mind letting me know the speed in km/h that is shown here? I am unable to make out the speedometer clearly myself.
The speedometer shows 165 km/h
